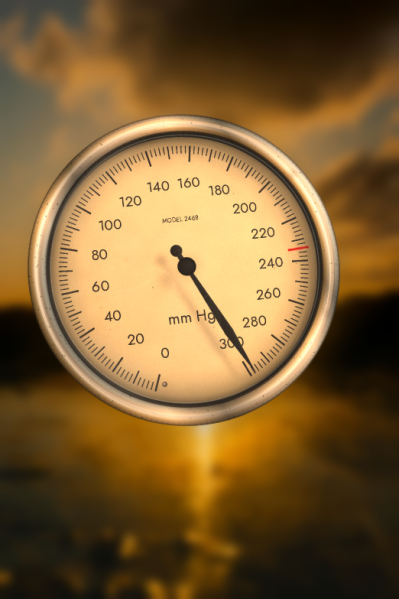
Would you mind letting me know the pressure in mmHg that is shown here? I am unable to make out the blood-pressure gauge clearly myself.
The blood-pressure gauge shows 298 mmHg
